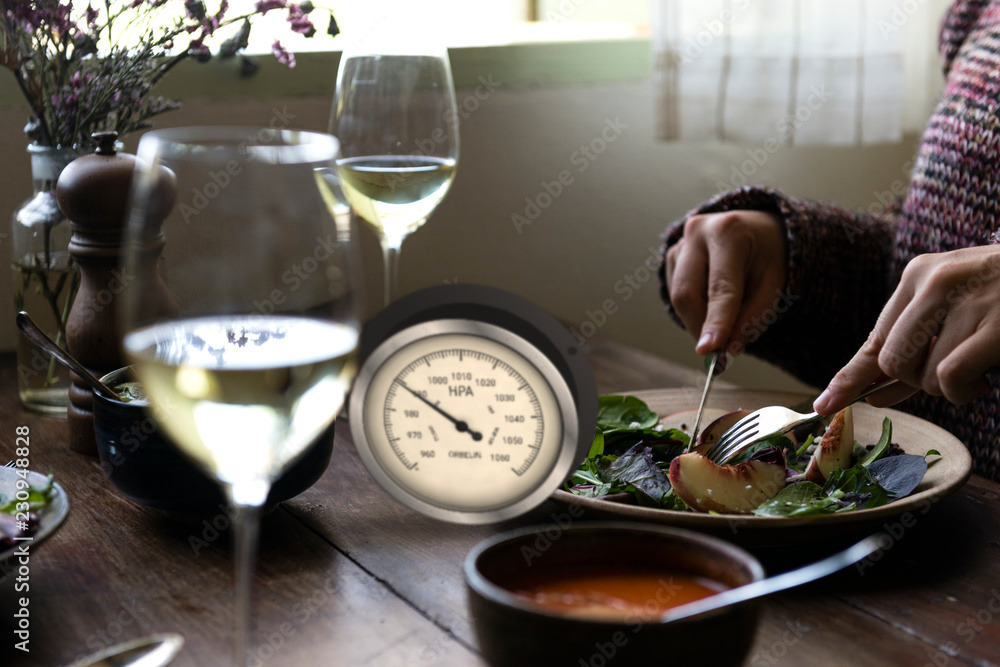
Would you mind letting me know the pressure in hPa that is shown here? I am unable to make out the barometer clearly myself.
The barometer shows 990 hPa
